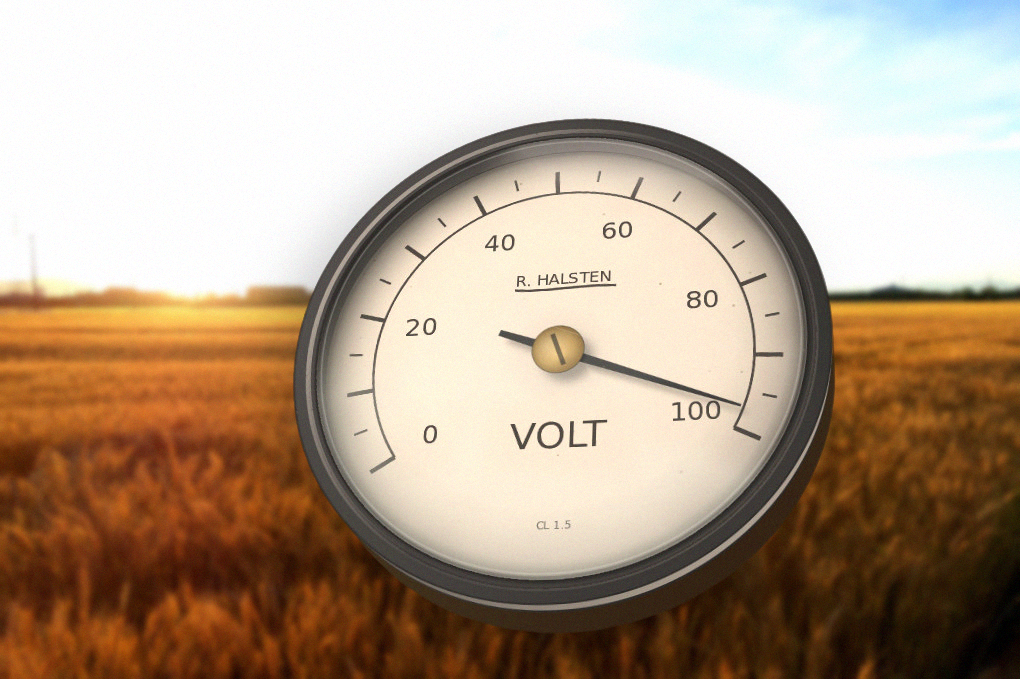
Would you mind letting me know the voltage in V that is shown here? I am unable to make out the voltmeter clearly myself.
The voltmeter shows 97.5 V
